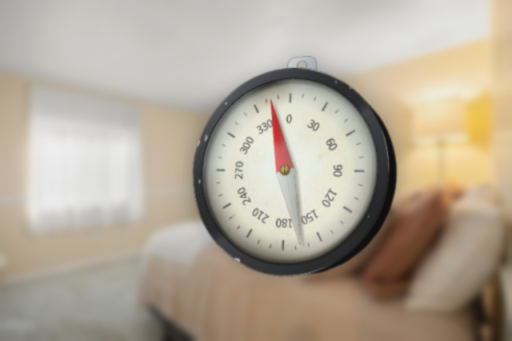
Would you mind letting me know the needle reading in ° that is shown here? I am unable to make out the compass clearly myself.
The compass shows 345 °
